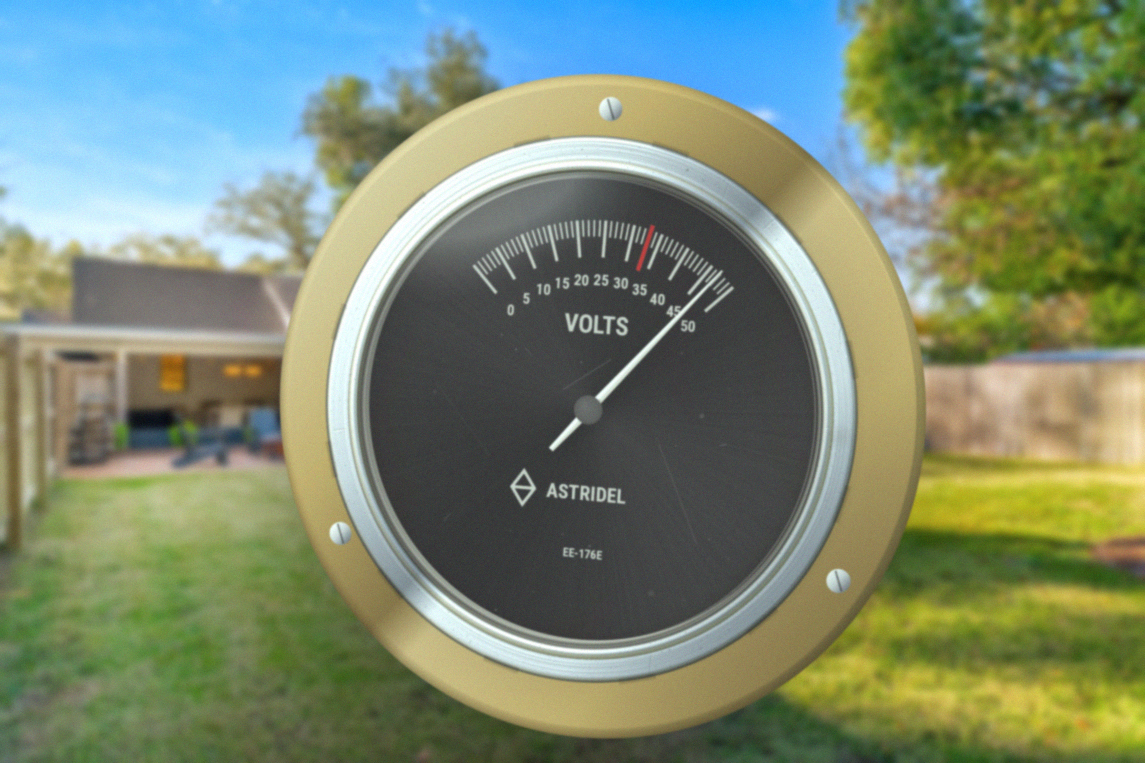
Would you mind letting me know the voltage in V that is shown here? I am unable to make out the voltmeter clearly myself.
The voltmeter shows 47 V
